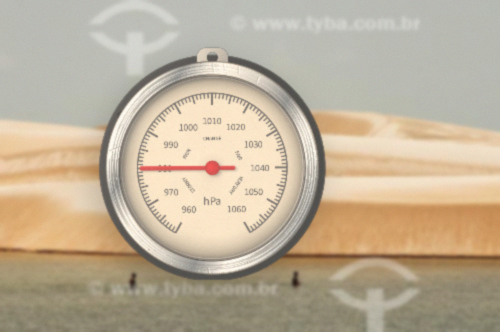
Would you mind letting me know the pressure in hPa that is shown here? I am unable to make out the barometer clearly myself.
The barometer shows 980 hPa
